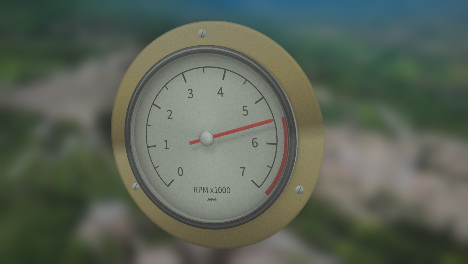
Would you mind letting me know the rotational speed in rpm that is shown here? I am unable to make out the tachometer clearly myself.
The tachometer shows 5500 rpm
